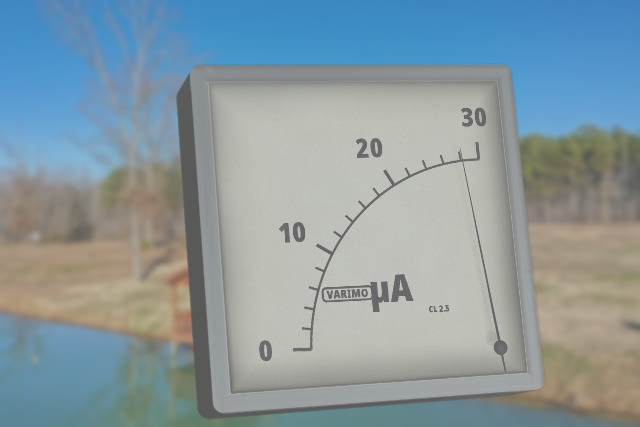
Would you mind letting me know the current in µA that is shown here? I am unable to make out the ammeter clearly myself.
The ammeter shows 28 µA
